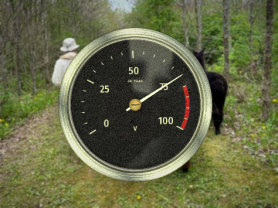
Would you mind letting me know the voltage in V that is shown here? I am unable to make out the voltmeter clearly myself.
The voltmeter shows 75 V
